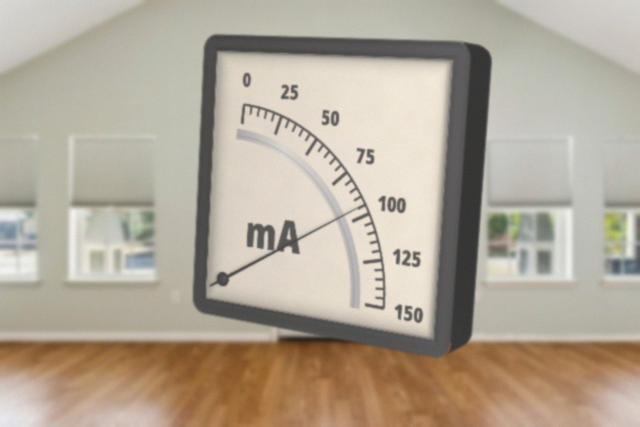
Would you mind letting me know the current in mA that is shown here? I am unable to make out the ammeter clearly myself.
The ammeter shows 95 mA
